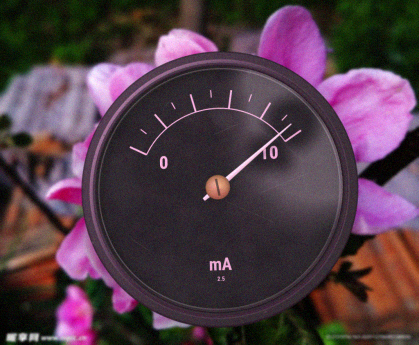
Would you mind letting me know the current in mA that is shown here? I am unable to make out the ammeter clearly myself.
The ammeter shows 9.5 mA
